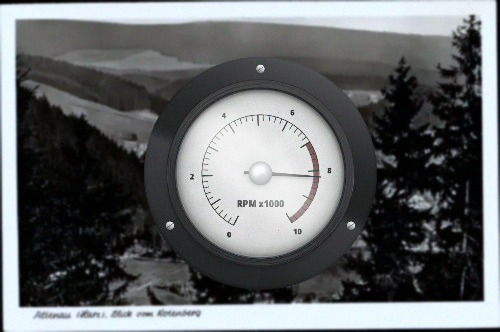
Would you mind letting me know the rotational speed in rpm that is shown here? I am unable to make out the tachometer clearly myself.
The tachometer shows 8200 rpm
